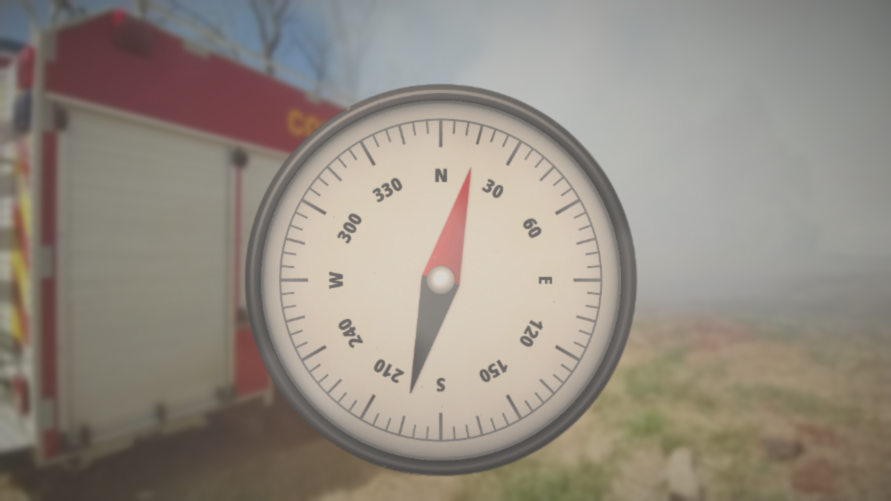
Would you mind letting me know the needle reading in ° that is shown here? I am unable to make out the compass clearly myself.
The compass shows 15 °
